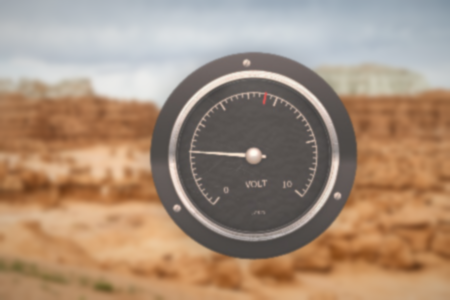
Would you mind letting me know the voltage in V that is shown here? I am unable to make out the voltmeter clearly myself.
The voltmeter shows 2 V
